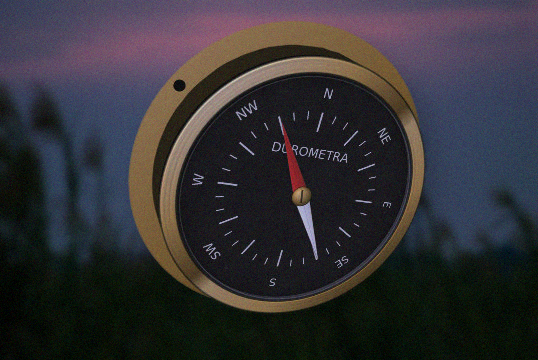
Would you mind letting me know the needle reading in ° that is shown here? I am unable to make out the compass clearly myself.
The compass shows 330 °
